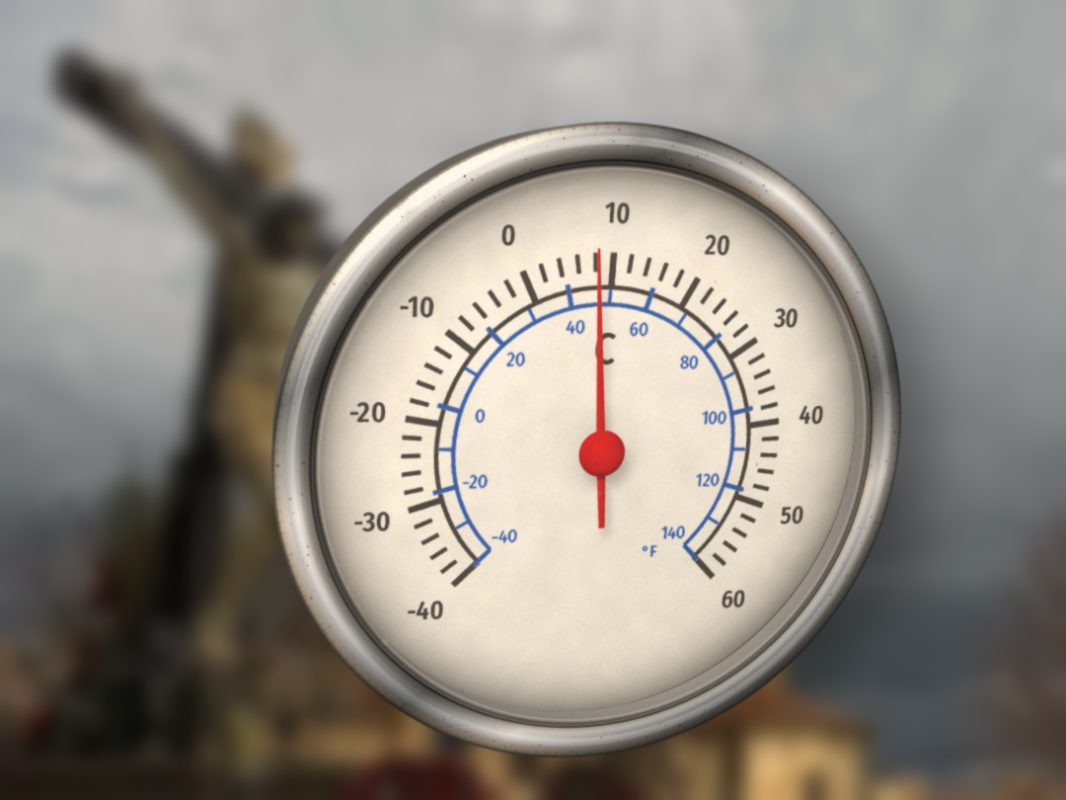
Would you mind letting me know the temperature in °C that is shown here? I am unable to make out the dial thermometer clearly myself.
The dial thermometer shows 8 °C
